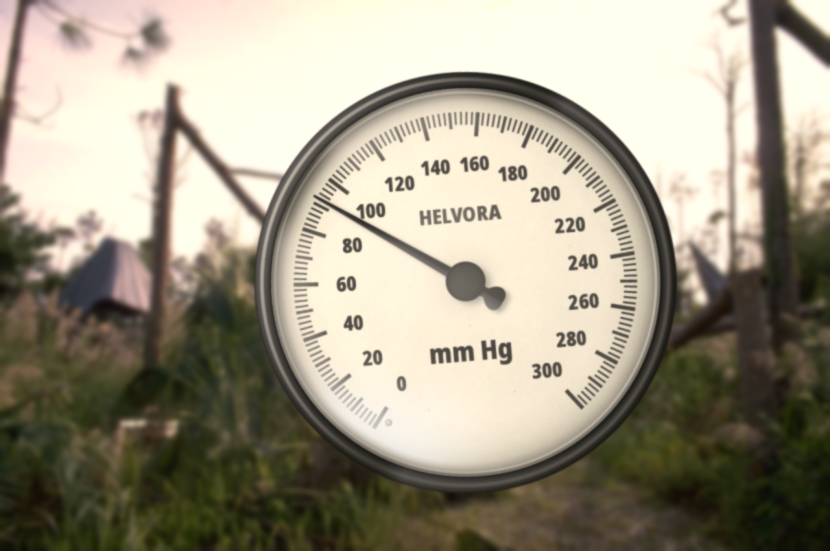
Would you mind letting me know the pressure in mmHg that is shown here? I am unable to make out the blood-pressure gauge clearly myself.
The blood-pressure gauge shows 92 mmHg
